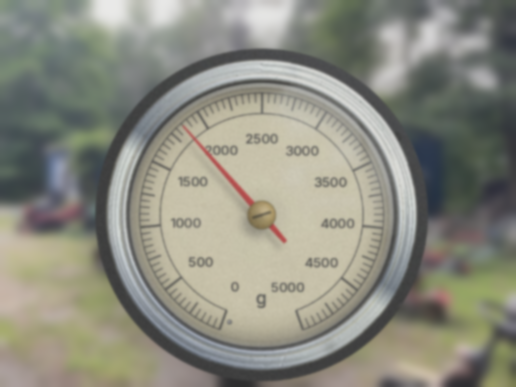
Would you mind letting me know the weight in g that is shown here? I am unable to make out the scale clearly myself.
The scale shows 1850 g
